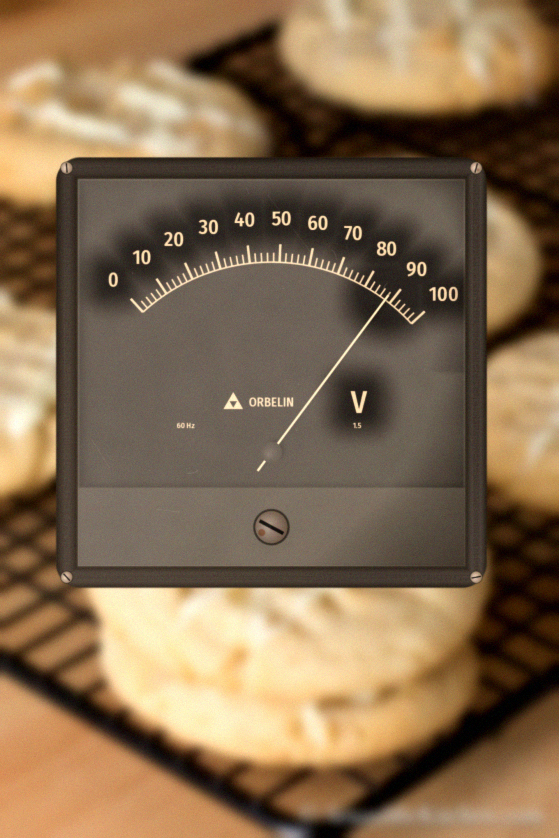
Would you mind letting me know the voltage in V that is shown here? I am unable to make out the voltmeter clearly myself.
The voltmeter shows 88 V
